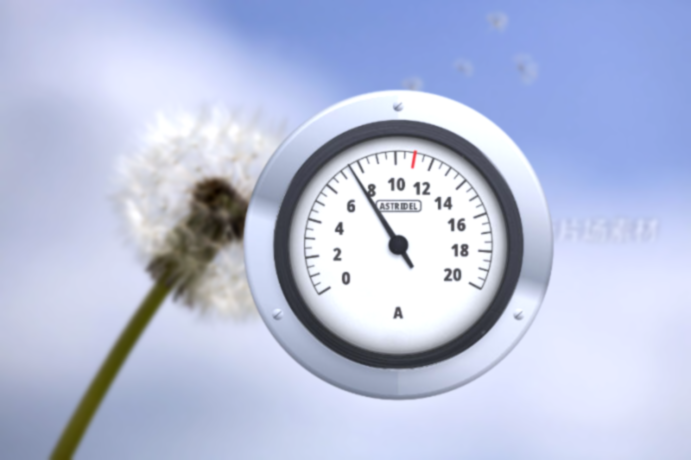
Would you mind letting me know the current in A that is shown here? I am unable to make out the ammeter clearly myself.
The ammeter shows 7.5 A
